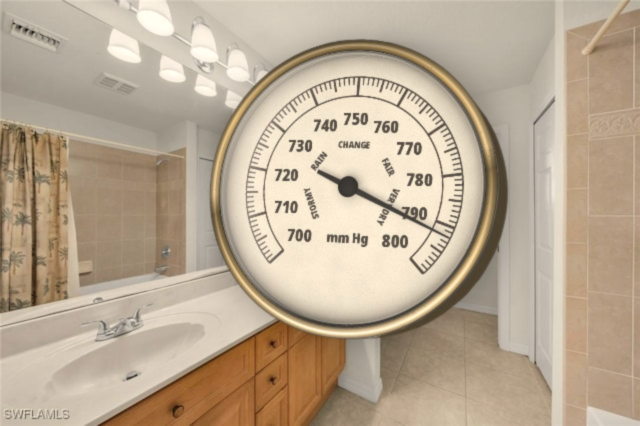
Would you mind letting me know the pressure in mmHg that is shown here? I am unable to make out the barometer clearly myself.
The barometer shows 792 mmHg
